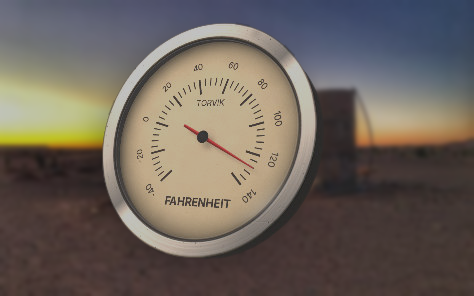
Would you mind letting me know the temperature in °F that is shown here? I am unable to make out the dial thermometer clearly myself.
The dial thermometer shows 128 °F
